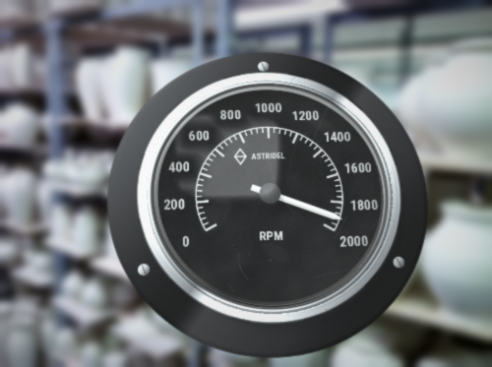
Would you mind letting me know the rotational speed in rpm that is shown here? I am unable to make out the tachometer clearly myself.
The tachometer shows 1920 rpm
